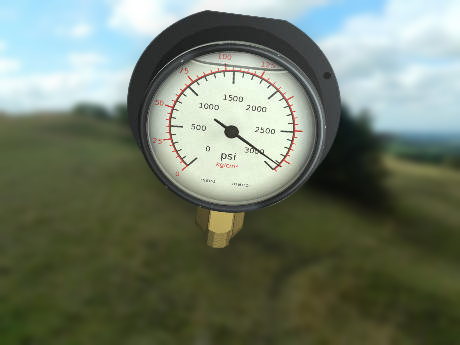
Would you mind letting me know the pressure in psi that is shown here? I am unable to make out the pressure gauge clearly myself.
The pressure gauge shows 2900 psi
